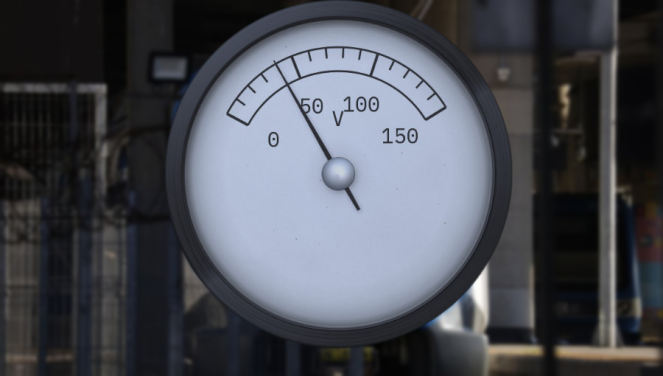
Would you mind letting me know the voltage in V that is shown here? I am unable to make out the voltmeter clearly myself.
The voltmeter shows 40 V
